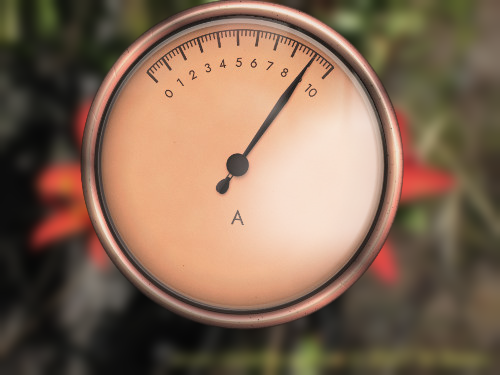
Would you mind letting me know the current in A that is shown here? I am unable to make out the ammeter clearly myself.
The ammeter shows 9 A
